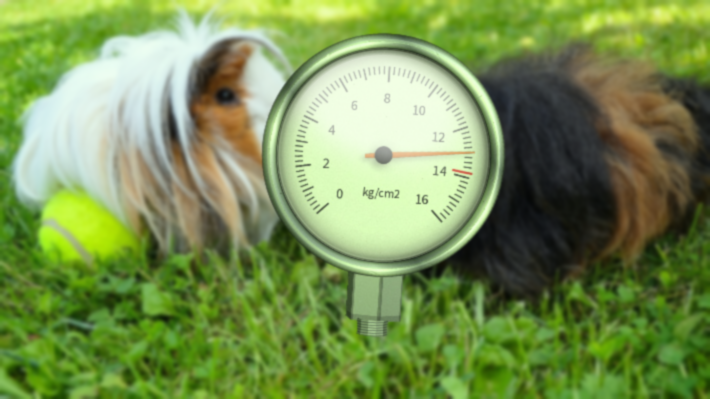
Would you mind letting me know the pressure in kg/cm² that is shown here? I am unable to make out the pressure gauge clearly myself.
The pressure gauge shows 13 kg/cm²
